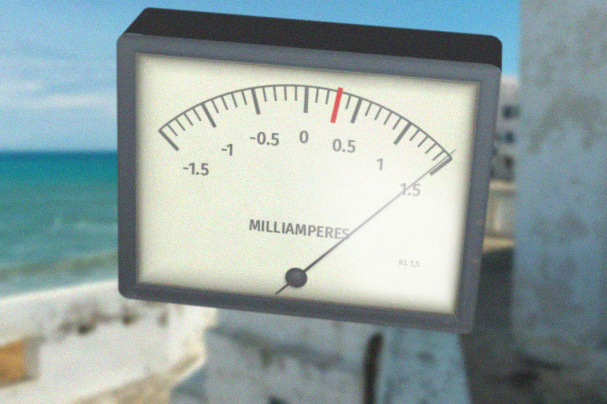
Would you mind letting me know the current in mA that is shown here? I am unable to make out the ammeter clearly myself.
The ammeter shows 1.45 mA
